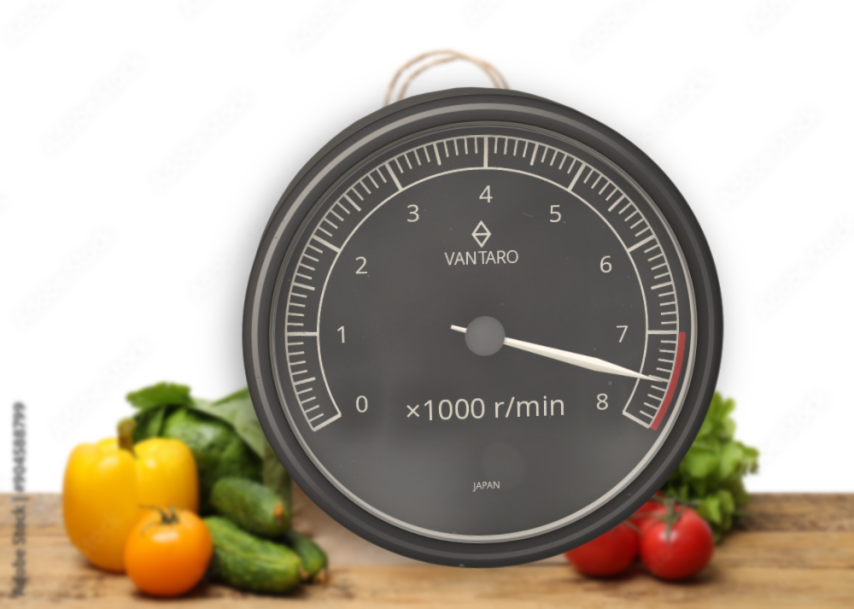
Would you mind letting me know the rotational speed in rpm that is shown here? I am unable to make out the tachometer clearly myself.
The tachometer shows 7500 rpm
